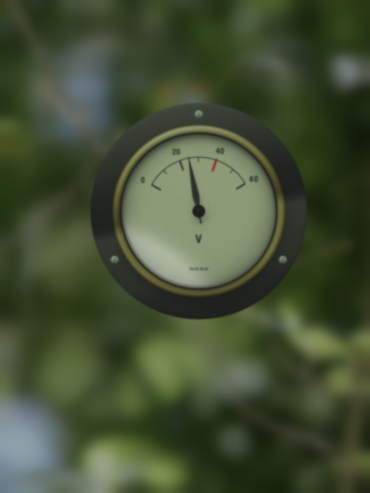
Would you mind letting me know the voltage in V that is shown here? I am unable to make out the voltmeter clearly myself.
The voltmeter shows 25 V
